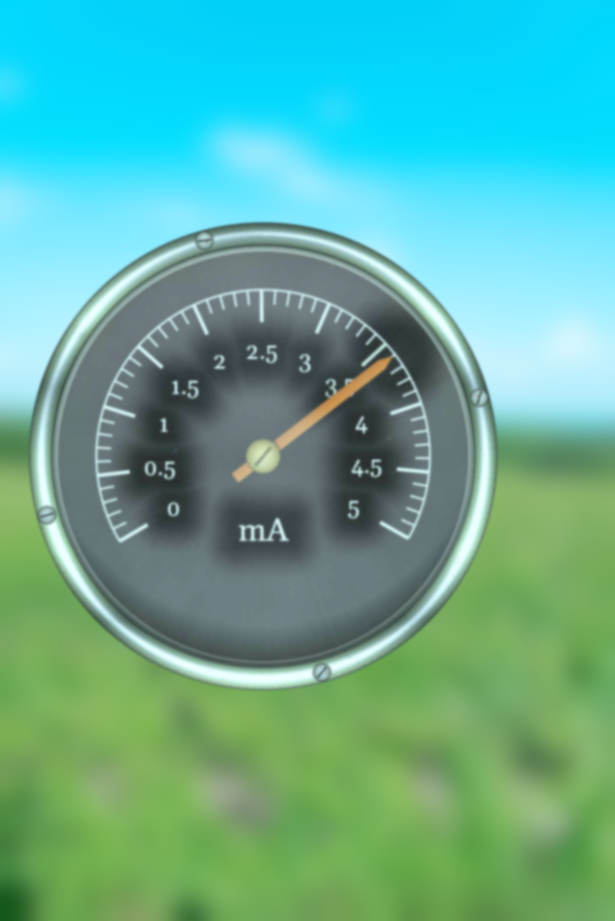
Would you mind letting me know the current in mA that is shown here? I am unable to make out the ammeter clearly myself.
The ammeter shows 3.6 mA
